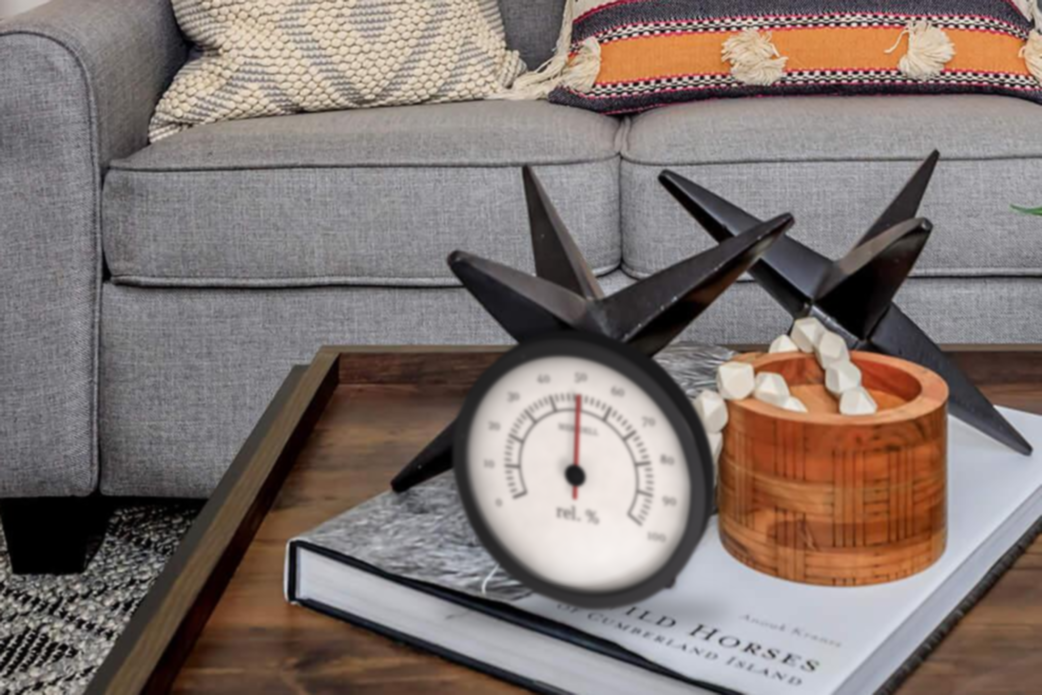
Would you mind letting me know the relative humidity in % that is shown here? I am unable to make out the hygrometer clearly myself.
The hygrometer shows 50 %
